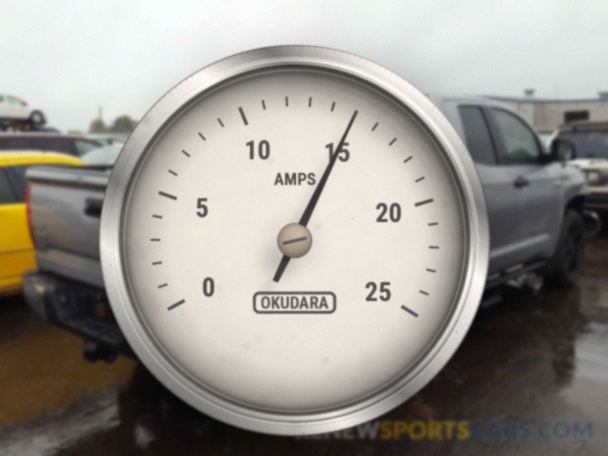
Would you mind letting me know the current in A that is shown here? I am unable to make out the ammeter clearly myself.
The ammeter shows 15 A
